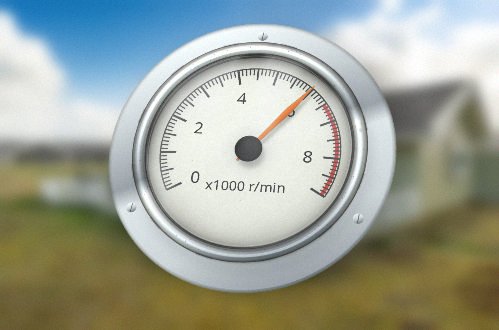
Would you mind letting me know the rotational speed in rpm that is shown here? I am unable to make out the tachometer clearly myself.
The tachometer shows 6000 rpm
